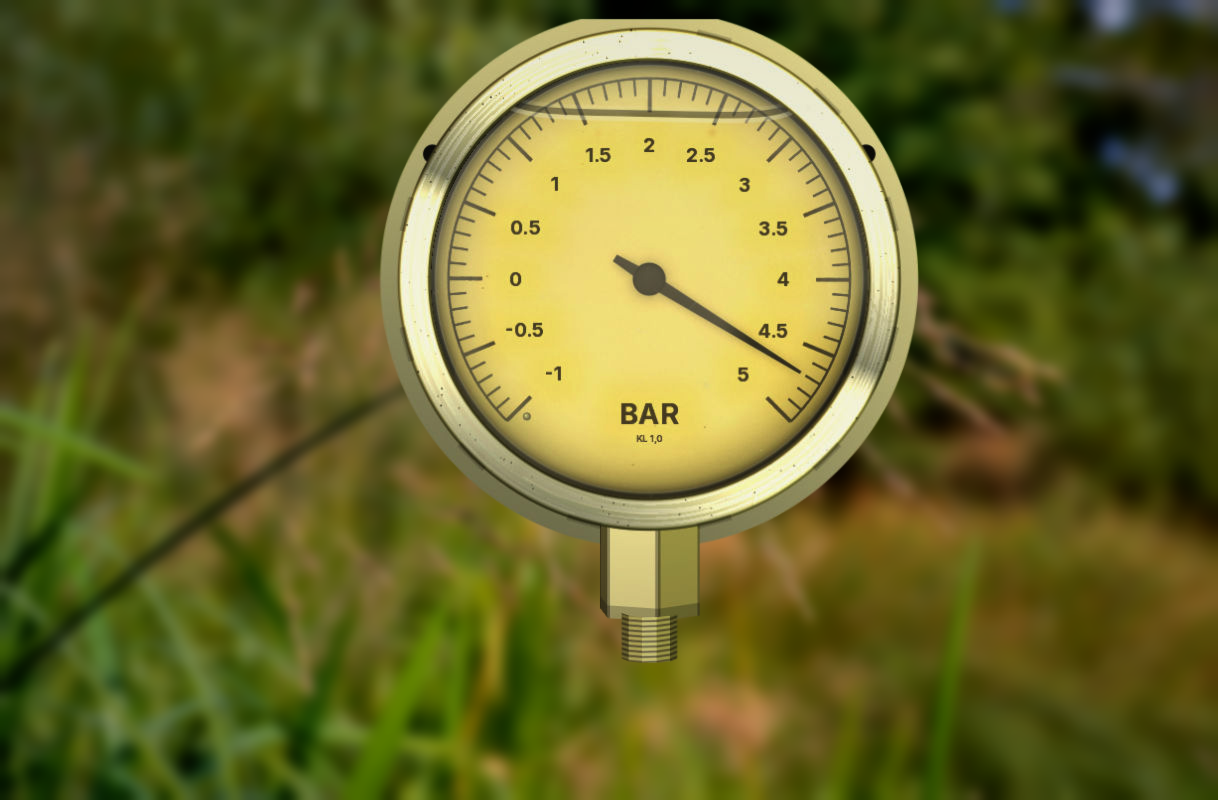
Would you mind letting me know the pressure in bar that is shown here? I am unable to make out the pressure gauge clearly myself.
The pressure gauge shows 4.7 bar
